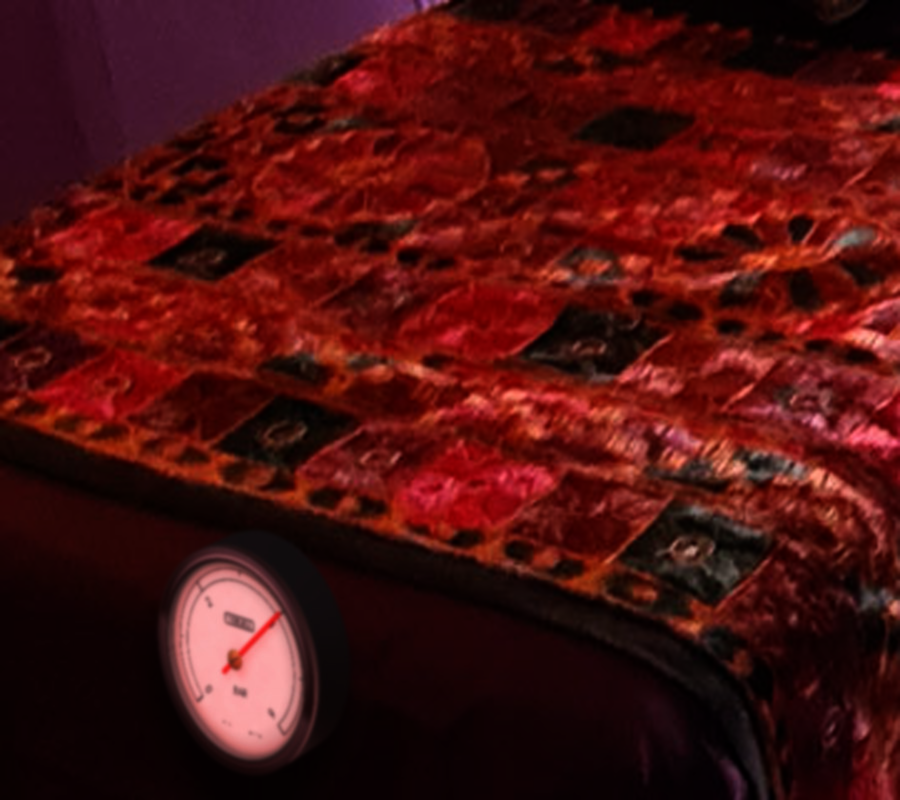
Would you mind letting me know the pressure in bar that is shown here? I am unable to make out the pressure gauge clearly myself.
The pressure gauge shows 4 bar
